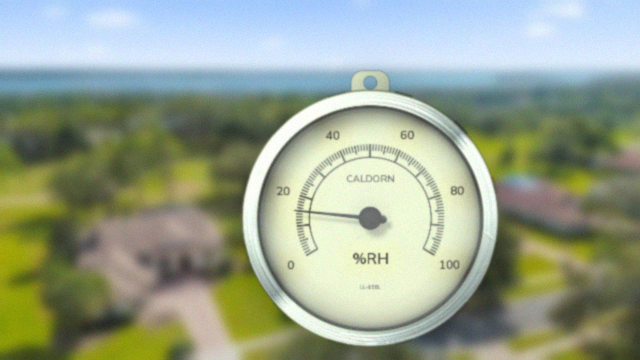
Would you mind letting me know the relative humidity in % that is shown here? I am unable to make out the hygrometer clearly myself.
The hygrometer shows 15 %
